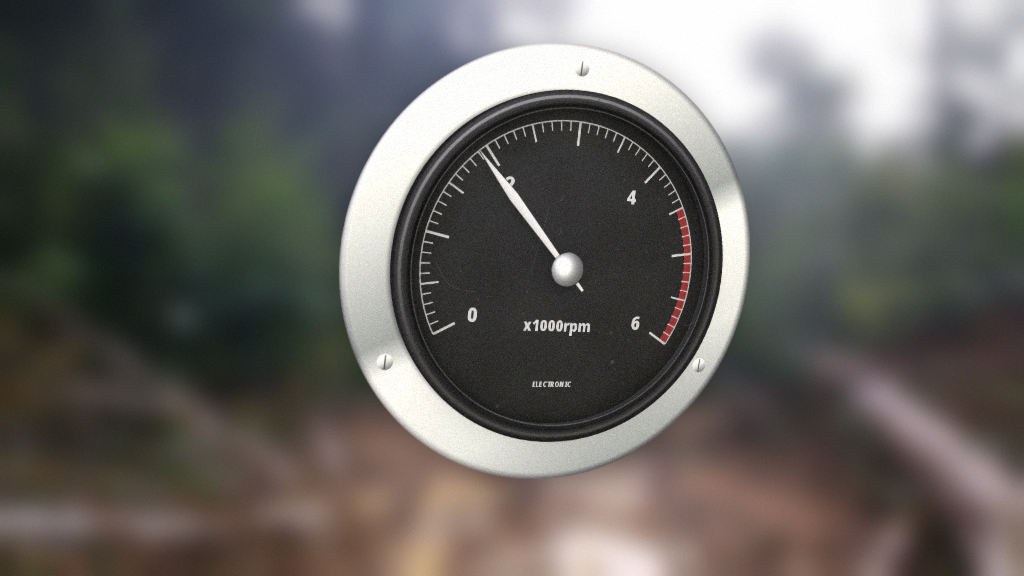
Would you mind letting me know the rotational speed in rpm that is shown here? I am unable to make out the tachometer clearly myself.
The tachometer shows 1900 rpm
